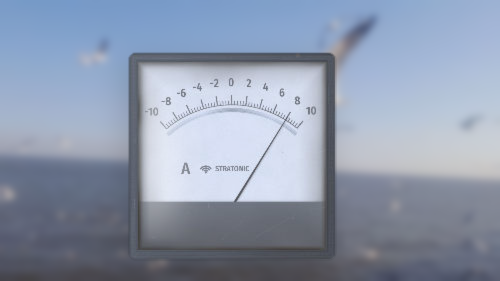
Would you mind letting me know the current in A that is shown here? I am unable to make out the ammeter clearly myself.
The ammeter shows 8 A
